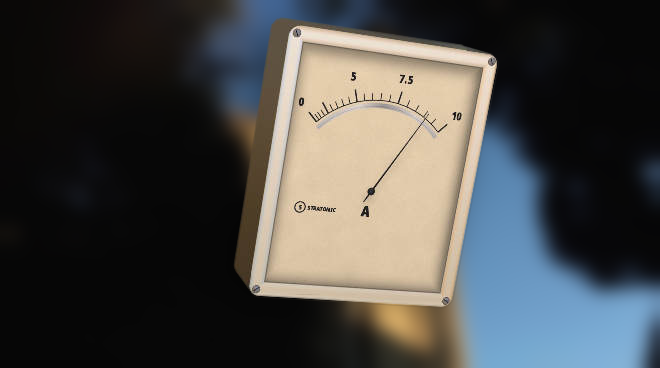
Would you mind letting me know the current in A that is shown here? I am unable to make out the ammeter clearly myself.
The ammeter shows 9 A
